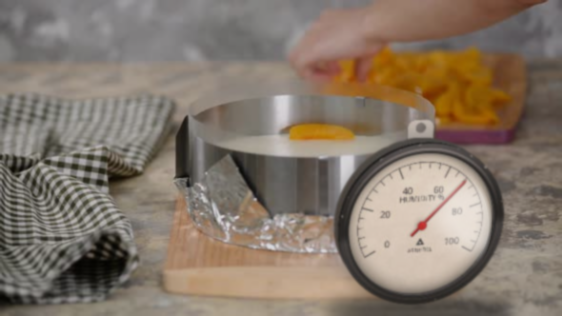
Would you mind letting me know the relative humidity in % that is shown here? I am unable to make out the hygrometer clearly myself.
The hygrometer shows 68 %
